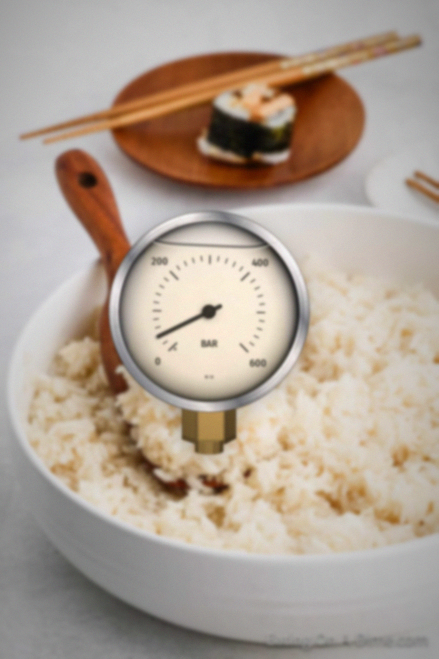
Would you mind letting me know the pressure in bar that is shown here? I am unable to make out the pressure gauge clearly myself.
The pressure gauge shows 40 bar
